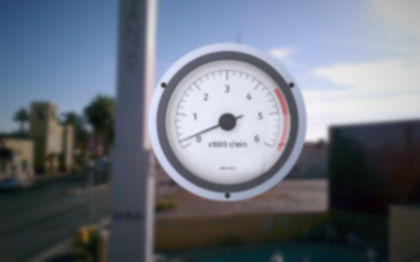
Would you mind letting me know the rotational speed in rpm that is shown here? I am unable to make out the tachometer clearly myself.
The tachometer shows 200 rpm
